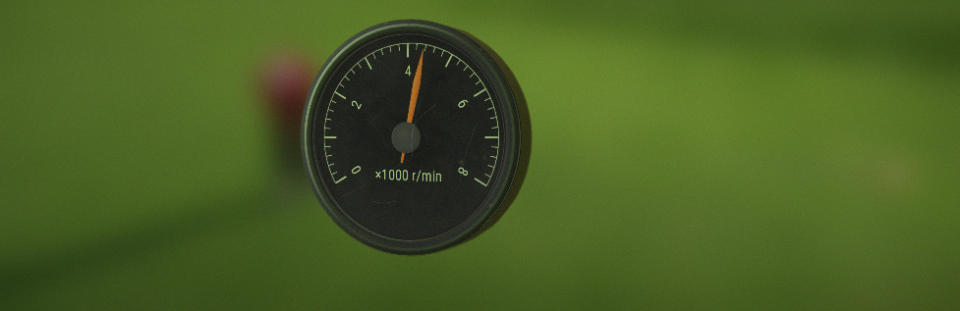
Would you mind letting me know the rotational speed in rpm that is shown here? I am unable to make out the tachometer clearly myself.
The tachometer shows 4400 rpm
